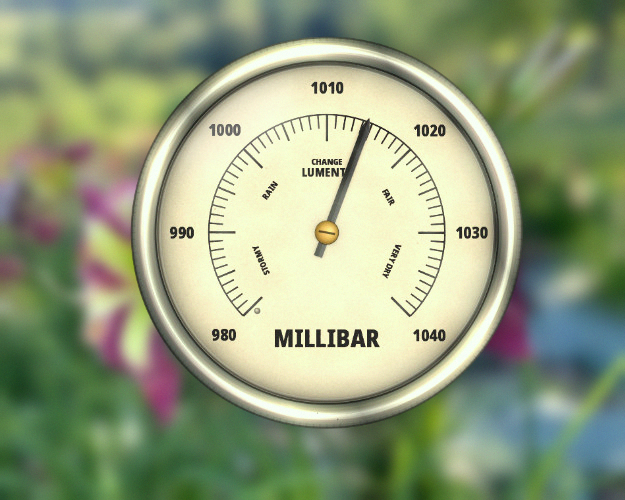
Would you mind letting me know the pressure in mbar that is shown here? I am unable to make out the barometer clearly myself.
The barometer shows 1014.5 mbar
